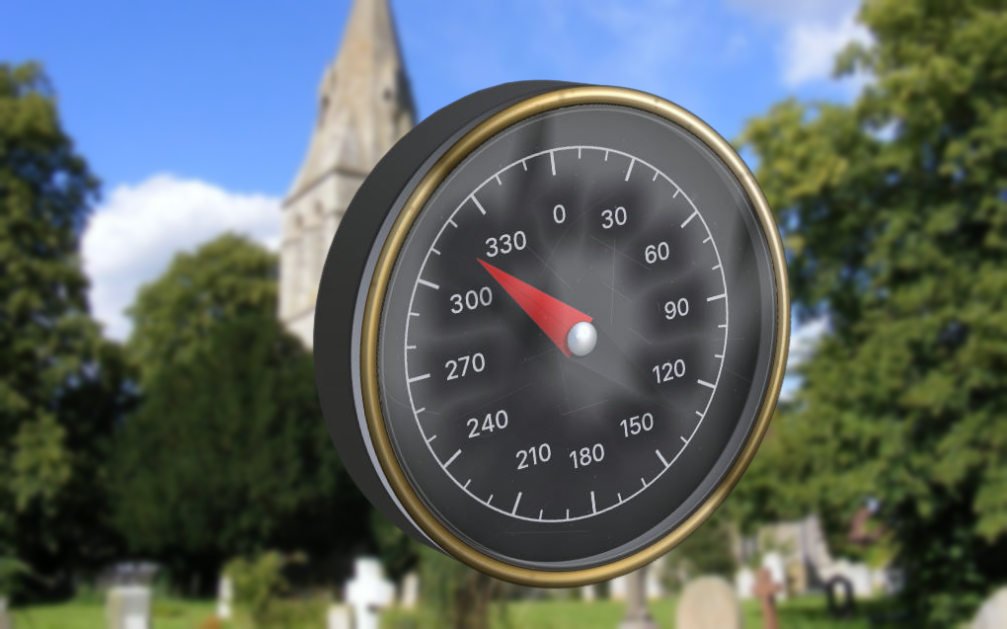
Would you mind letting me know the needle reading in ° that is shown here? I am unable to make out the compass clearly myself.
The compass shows 315 °
